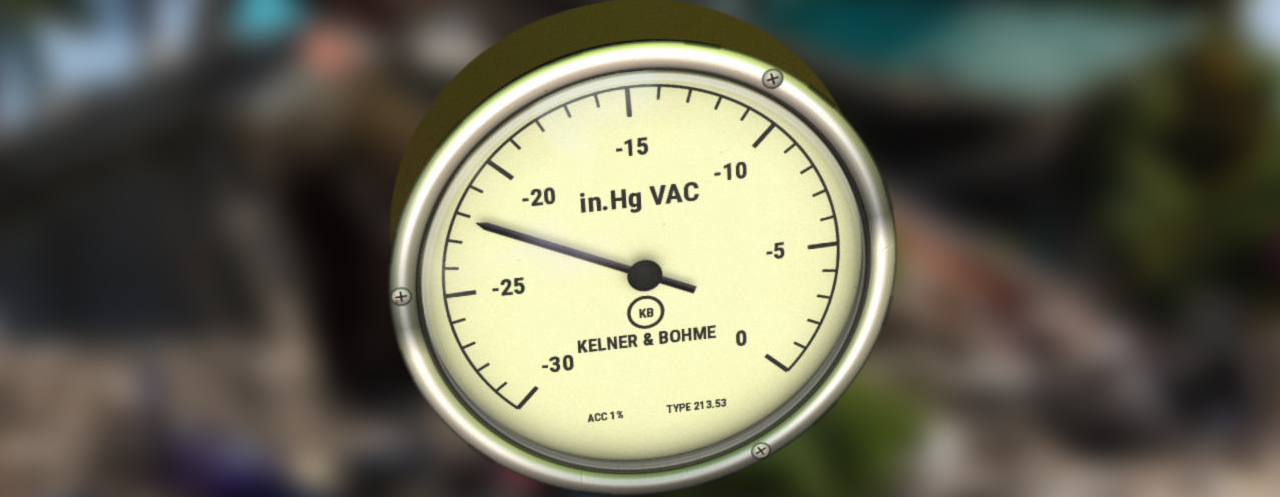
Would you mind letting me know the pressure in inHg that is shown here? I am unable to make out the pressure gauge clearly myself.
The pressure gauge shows -22 inHg
